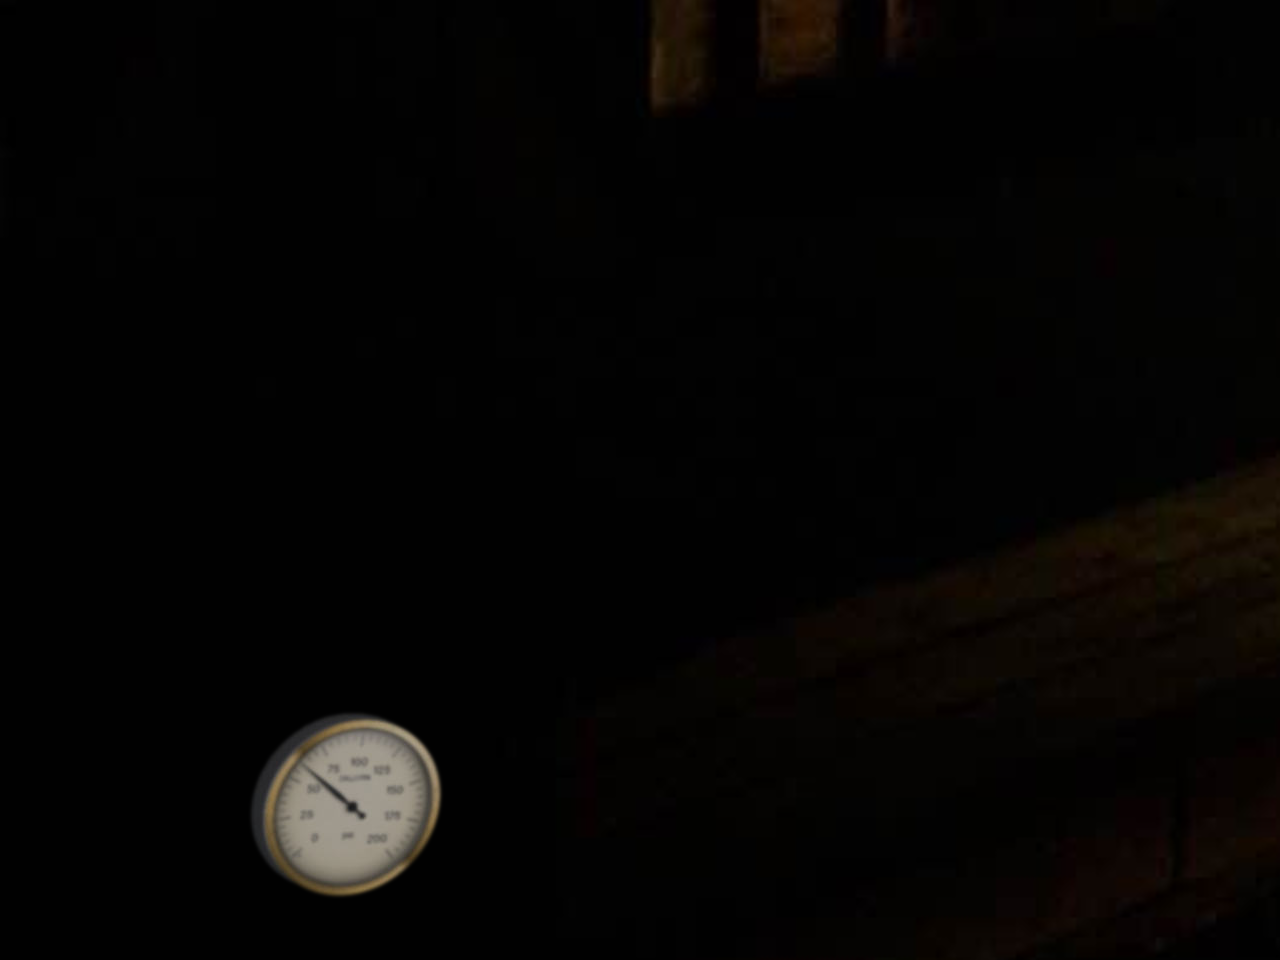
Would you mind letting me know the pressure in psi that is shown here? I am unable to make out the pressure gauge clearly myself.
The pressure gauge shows 60 psi
